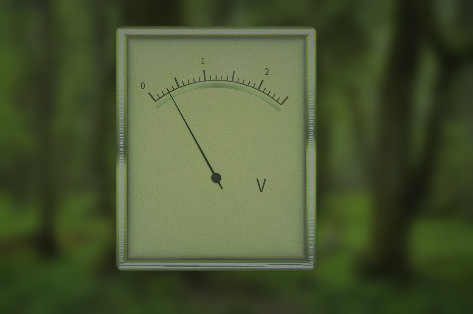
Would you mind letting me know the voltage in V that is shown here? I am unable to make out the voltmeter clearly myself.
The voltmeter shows 0.3 V
